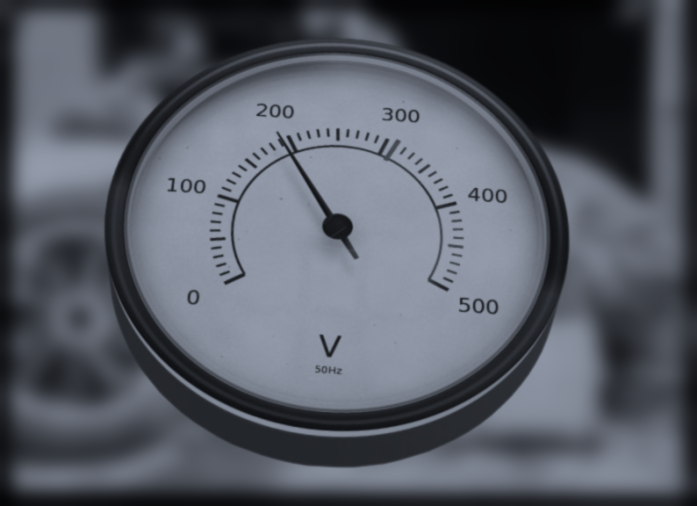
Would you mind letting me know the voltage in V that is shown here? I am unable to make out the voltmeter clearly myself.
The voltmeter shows 190 V
